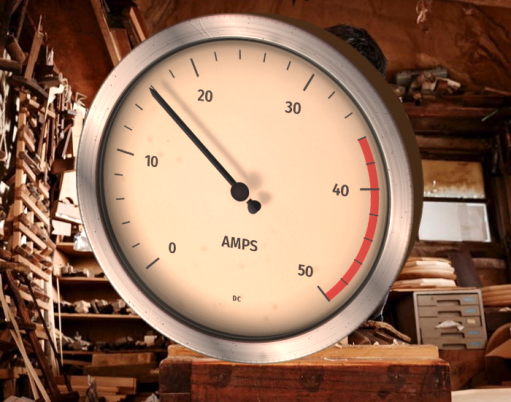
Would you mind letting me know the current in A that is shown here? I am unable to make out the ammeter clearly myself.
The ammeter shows 16 A
